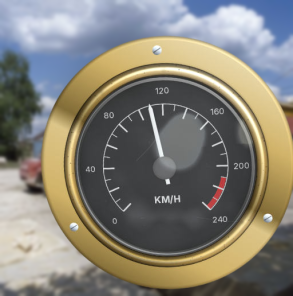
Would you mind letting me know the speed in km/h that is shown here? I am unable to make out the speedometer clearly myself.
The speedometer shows 110 km/h
